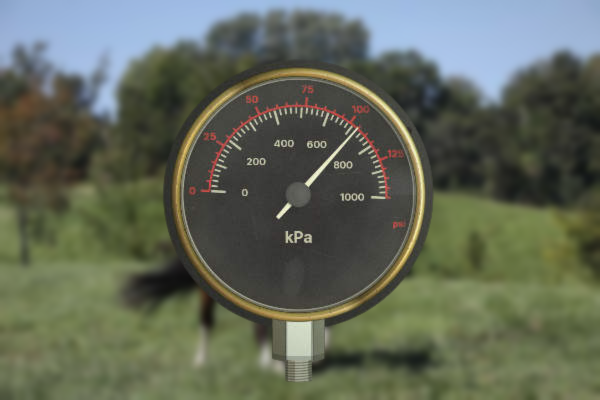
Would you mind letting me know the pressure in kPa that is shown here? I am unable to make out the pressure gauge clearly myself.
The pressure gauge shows 720 kPa
